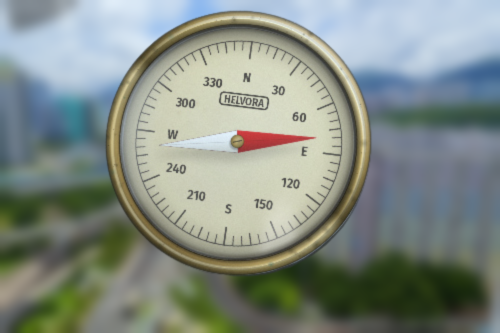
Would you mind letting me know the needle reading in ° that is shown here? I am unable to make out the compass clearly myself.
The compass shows 80 °
